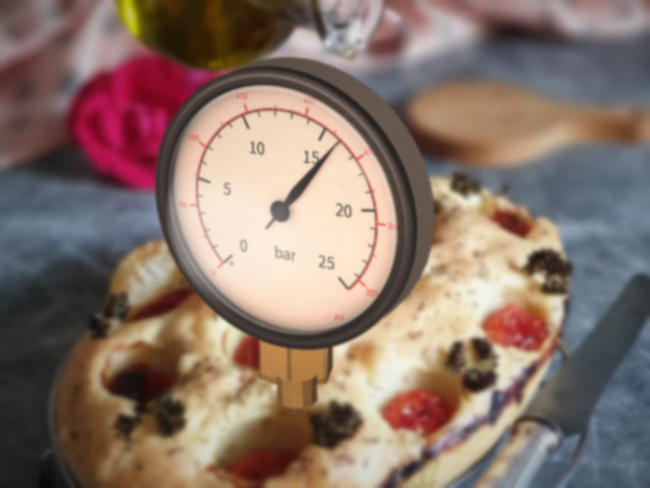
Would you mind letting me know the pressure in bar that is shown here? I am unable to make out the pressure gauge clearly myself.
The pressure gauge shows 16 bar
